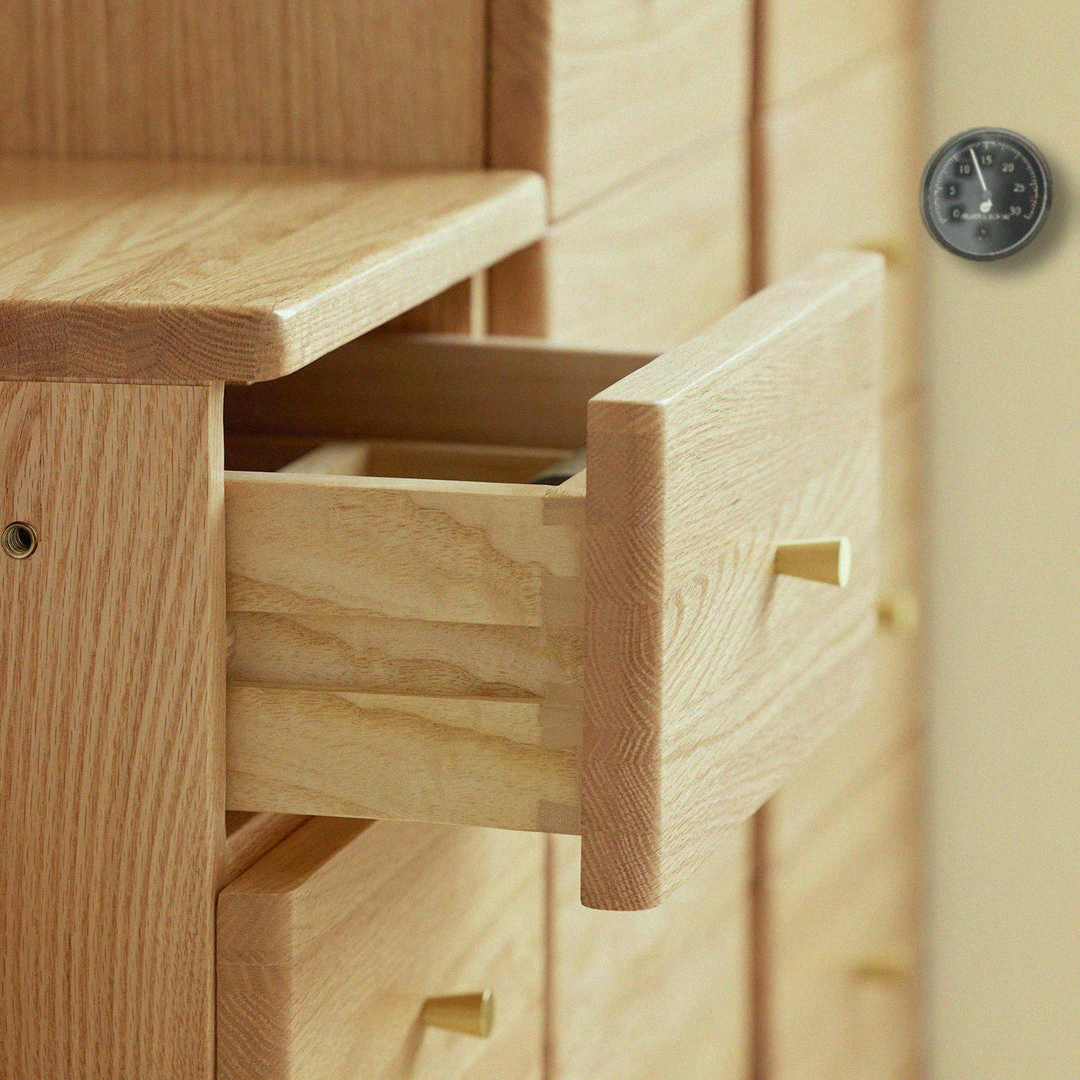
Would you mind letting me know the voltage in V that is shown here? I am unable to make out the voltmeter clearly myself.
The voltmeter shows 12.5 V
